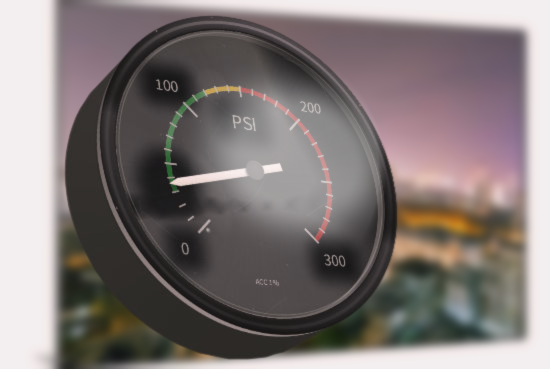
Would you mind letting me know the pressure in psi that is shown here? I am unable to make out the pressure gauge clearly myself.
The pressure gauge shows 35 psi
